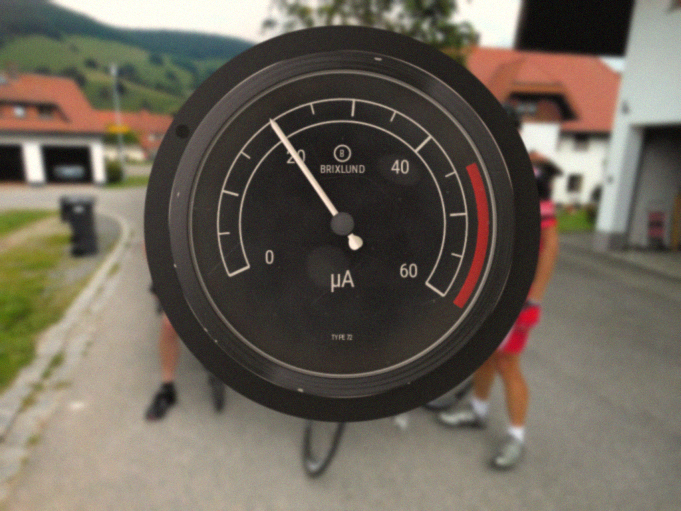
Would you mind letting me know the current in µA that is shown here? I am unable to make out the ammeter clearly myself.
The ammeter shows 20 µA
